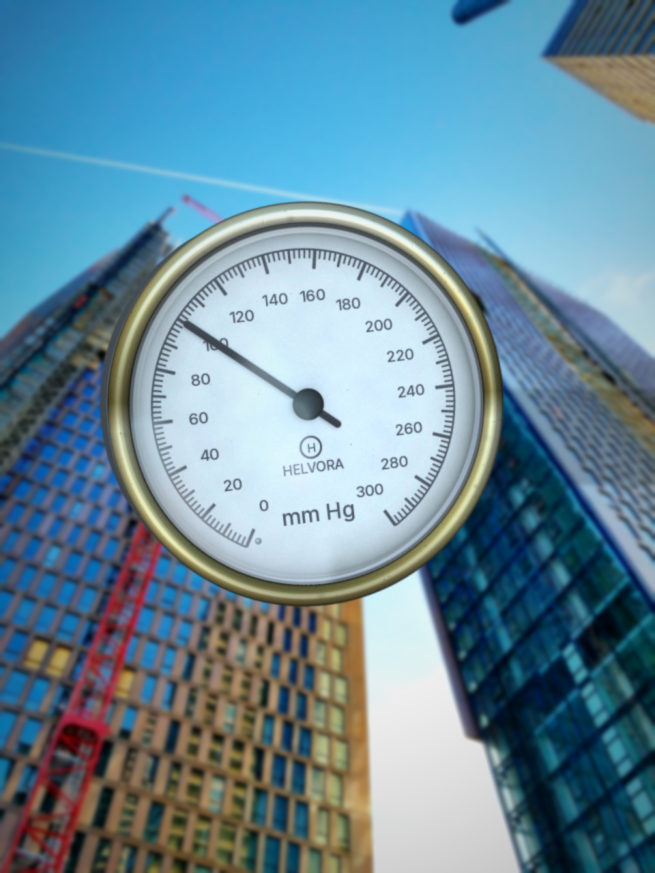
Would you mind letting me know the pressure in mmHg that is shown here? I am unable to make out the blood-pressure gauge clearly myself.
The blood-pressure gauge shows 100 mmHg
